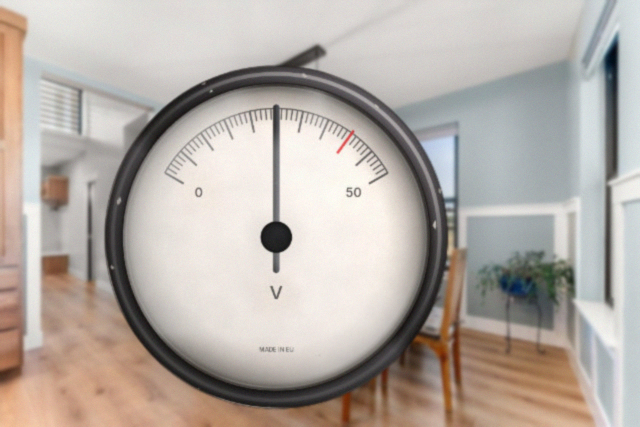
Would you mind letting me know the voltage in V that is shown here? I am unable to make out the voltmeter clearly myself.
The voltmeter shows 25 V
